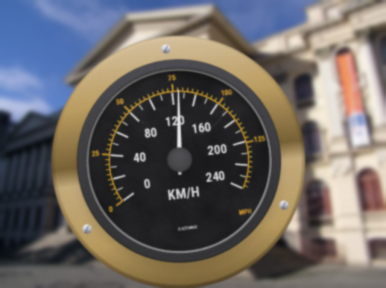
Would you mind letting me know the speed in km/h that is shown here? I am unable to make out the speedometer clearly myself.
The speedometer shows 125 km/h
